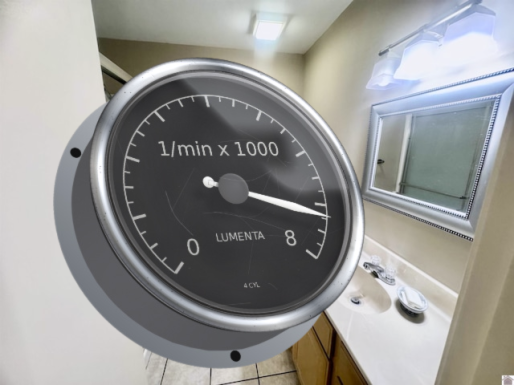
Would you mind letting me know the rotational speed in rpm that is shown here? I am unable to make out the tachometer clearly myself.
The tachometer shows 7250 rpm
